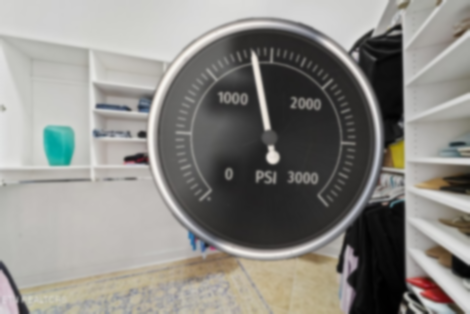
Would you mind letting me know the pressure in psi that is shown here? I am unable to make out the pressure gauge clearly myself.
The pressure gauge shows 1350 psi
